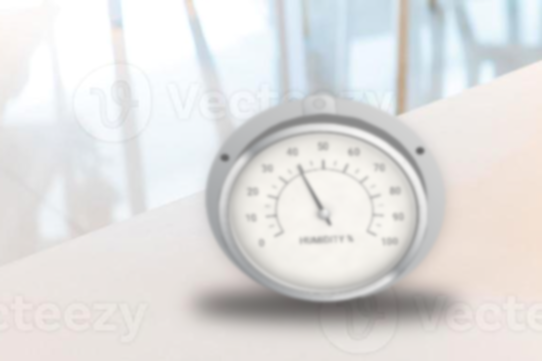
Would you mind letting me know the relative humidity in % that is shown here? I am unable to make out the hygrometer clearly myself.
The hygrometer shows 40 %
